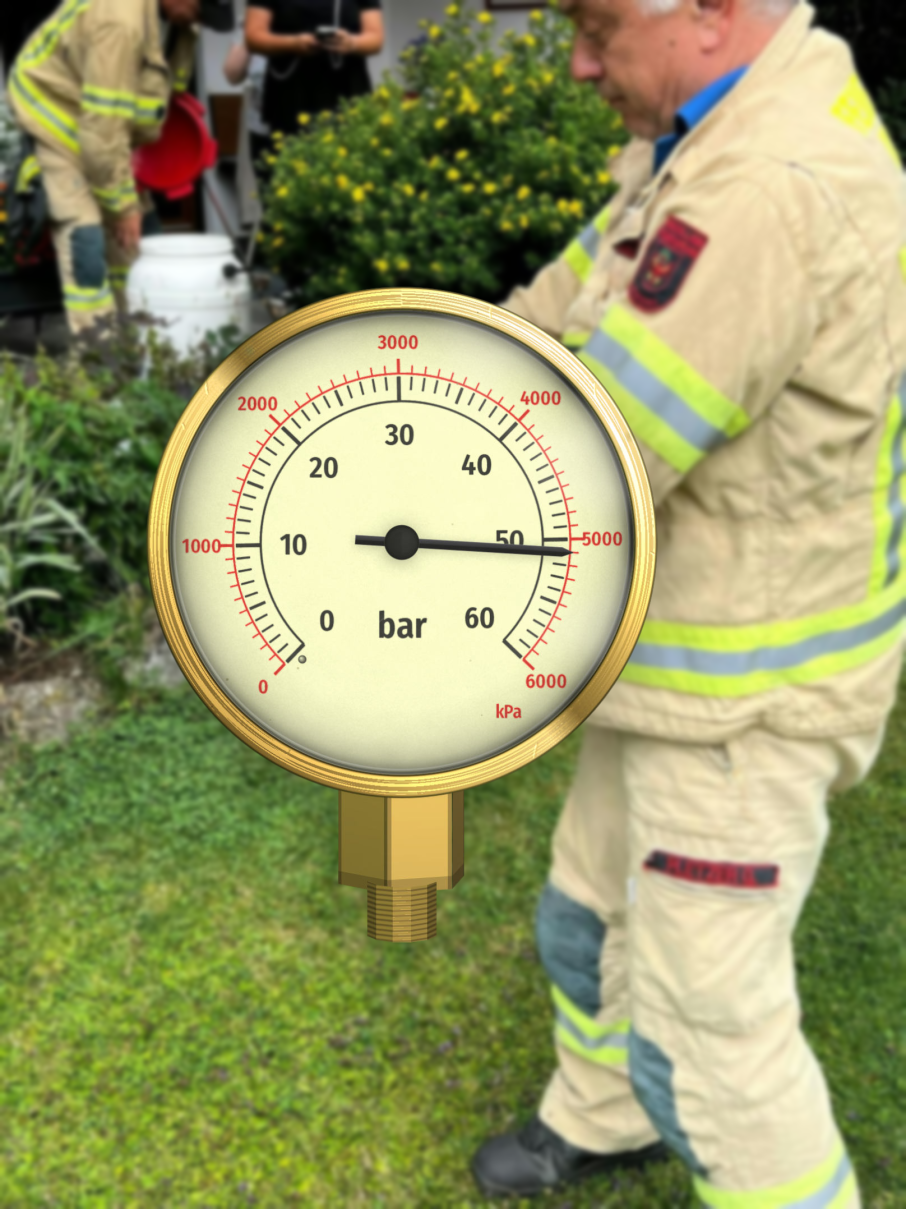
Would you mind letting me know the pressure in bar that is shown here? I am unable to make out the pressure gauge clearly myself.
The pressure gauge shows 51 bar
